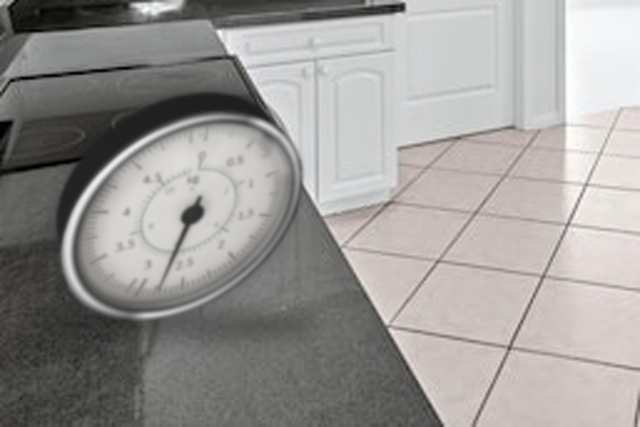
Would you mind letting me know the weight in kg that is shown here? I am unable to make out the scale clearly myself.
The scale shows 2.75 kg
